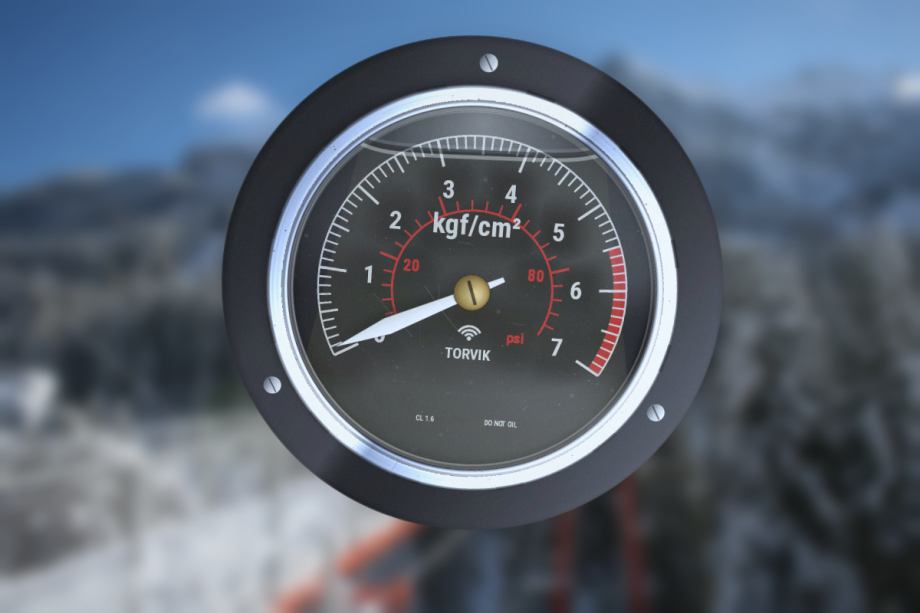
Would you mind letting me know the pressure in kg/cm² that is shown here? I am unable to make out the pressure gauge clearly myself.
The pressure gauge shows 0.1 kg/cm²
